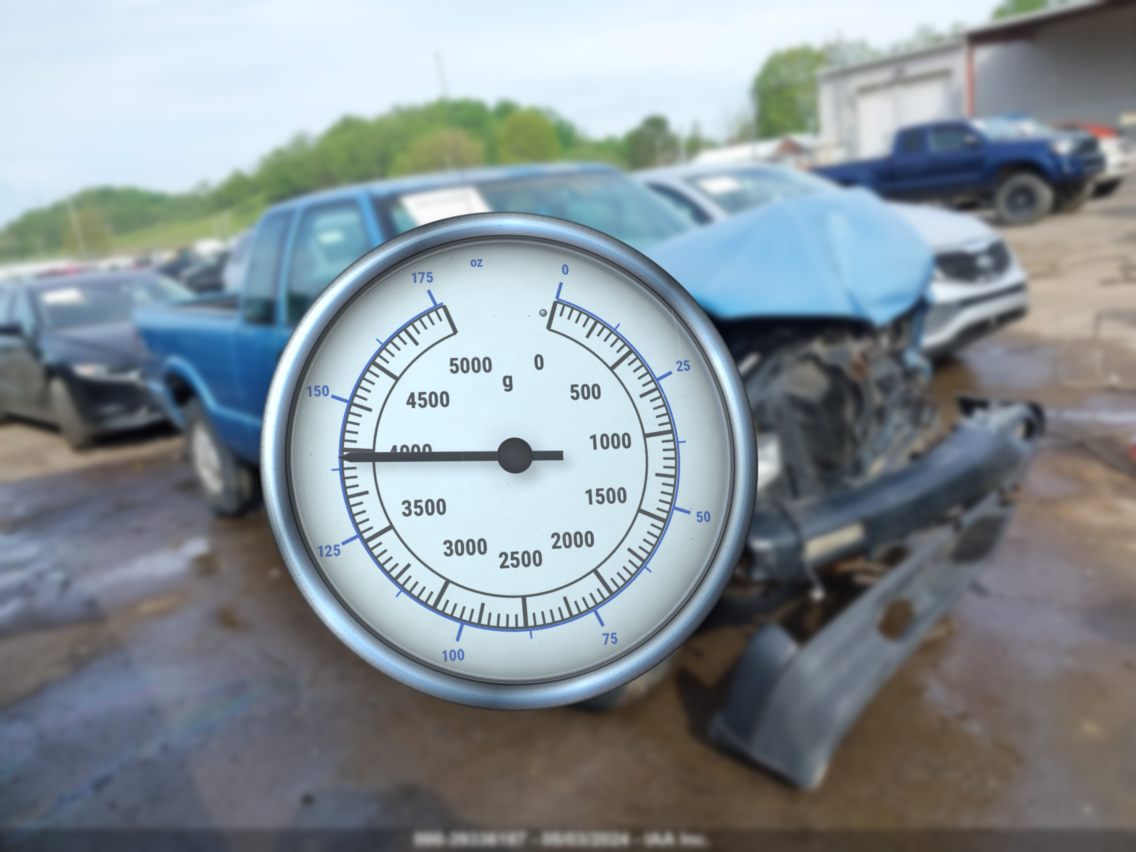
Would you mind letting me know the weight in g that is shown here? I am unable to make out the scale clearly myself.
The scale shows 3950 g
